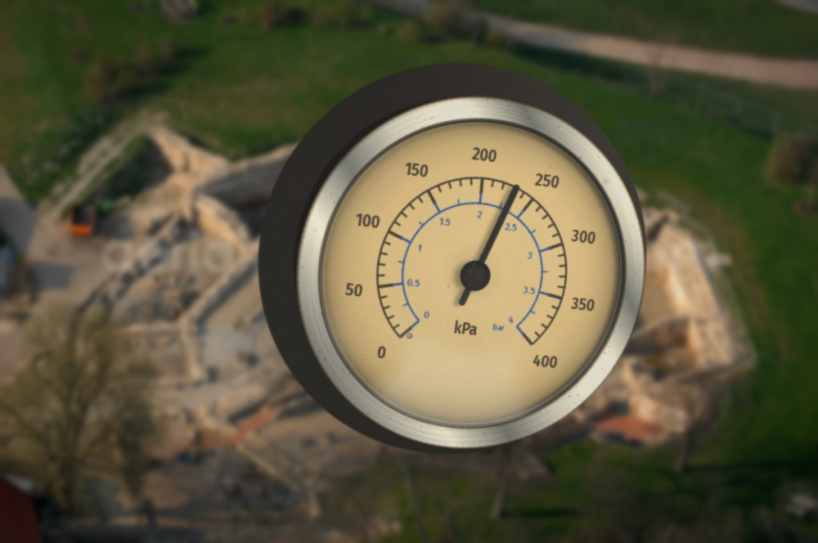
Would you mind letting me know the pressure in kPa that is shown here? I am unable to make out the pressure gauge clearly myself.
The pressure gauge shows 230 kPa
